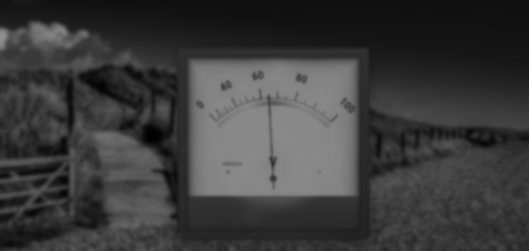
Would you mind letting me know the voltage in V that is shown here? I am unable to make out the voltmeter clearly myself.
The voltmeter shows 65 V
